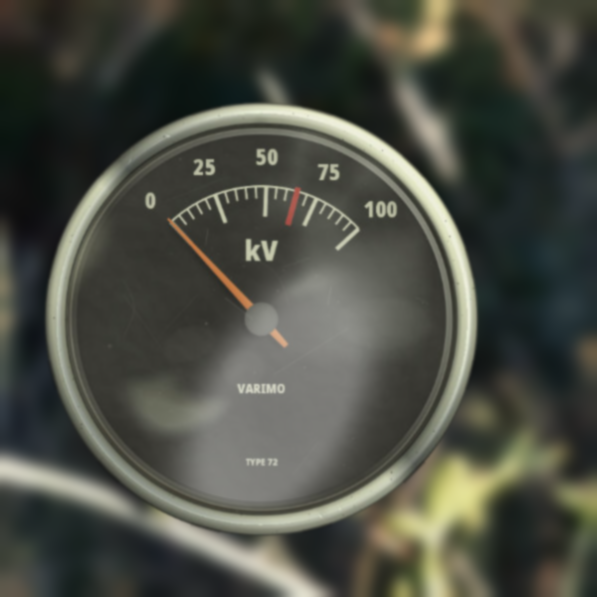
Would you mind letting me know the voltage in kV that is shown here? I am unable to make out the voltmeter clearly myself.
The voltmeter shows 0 kV
